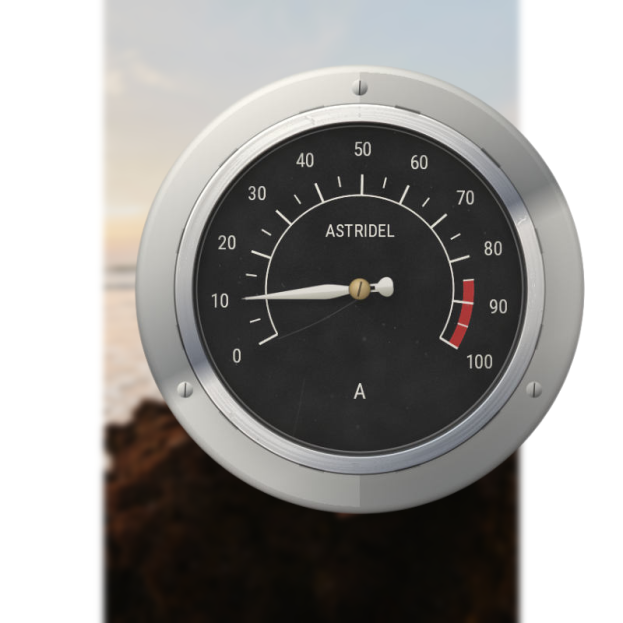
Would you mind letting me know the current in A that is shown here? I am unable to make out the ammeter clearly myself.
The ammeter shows 10 A
